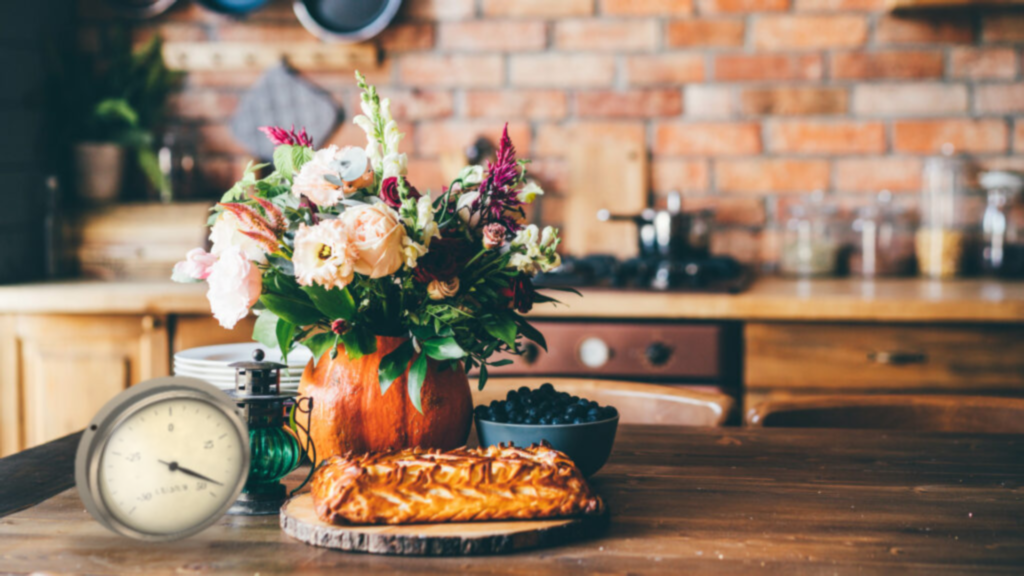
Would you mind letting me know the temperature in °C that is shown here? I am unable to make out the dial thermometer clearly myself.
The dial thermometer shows 45 °C
